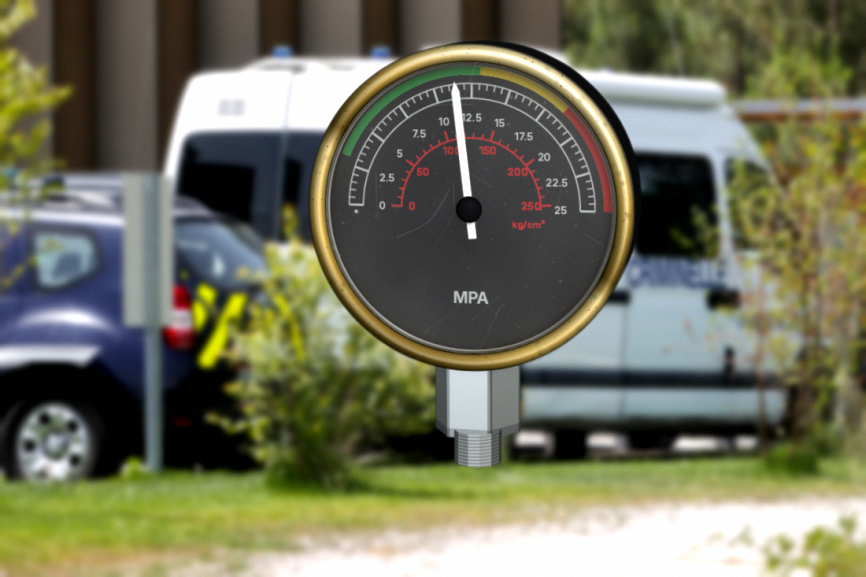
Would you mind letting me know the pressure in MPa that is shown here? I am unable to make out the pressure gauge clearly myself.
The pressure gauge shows 11.5 MPa
